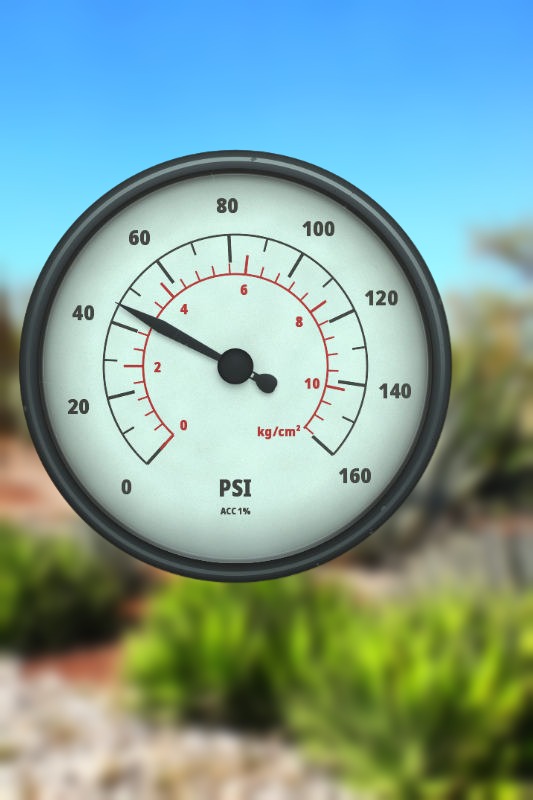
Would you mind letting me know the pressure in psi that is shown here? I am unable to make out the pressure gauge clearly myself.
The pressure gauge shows 45 psi
